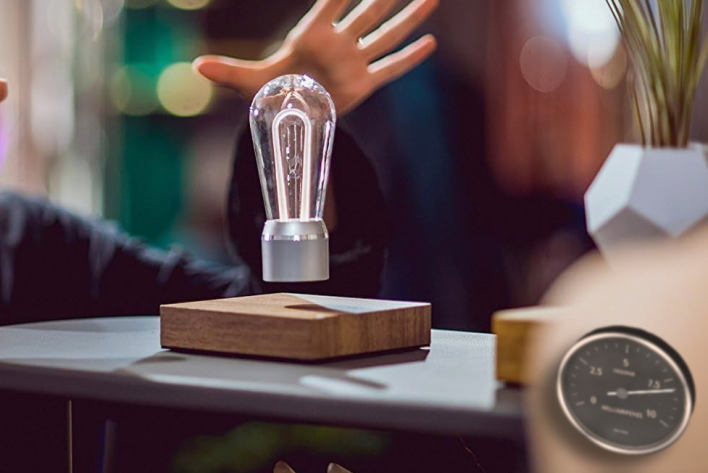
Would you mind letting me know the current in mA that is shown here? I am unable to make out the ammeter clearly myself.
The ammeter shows 8 mA
